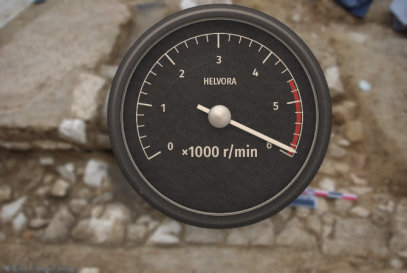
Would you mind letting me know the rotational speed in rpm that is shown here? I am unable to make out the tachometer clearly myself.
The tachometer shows 5900 rpm
